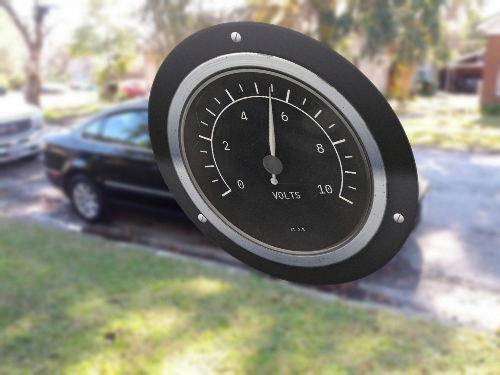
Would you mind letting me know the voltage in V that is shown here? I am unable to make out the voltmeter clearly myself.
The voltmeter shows 5.5 V
